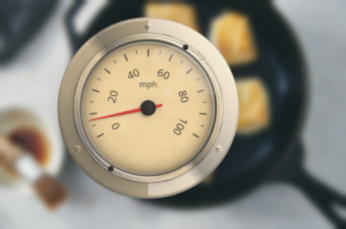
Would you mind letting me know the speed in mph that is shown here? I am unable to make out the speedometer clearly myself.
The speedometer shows 7.5 mph
